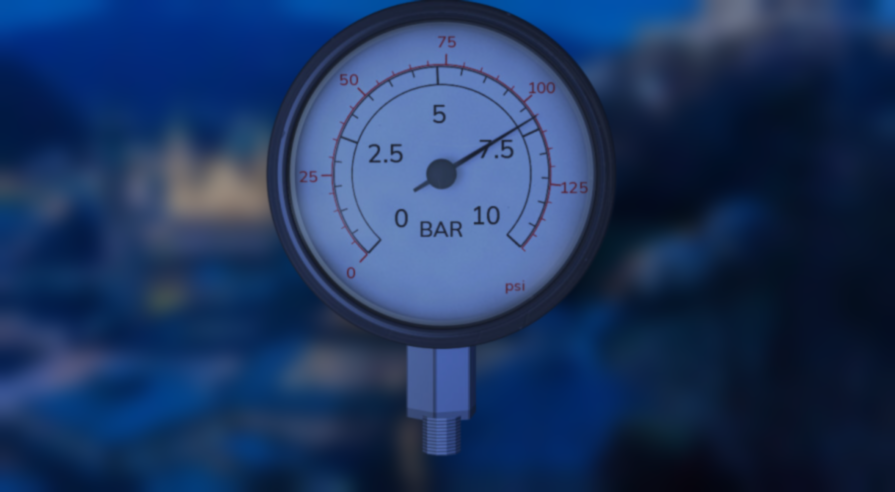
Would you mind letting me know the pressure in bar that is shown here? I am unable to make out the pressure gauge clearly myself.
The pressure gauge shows 7.25 bar
